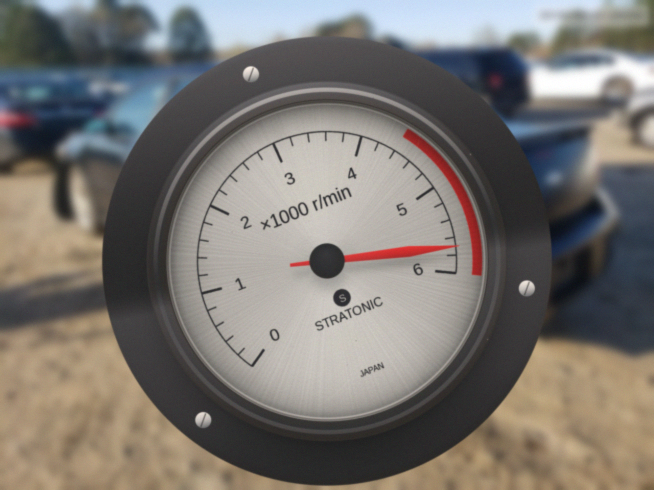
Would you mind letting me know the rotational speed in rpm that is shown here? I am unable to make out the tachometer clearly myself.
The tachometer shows 5700 rpm
